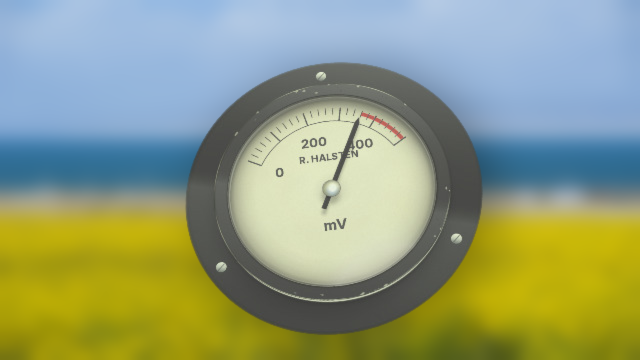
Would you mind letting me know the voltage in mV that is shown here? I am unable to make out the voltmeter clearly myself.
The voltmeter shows 360 mV
